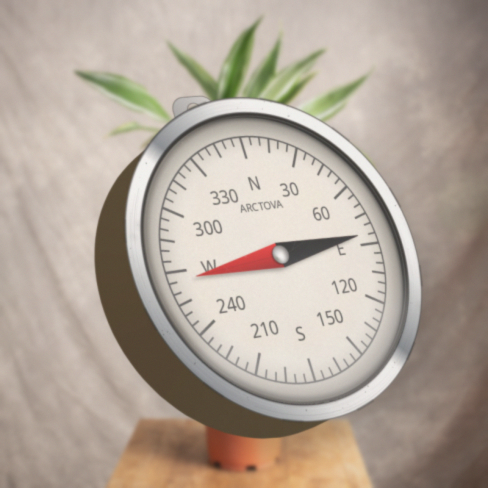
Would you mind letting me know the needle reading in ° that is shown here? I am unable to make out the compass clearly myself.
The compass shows 265 °
